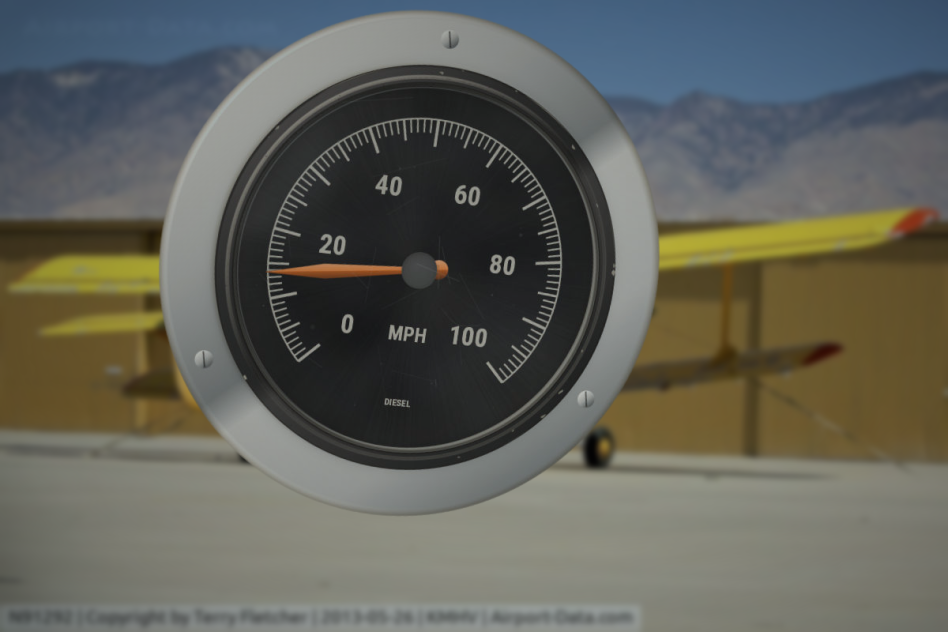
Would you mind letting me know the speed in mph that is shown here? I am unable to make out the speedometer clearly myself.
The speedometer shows 14 mph
